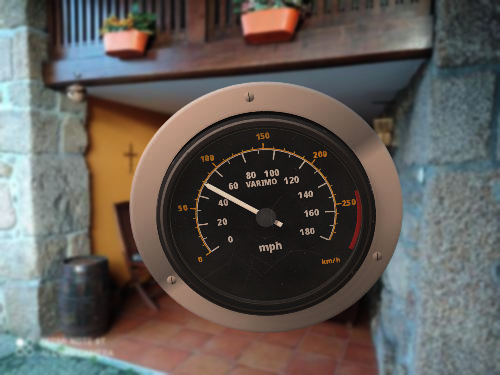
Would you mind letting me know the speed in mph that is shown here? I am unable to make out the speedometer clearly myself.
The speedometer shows 50 mph
